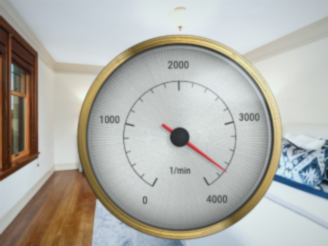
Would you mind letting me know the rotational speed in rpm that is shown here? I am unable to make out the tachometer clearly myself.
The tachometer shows 3700 rpm
